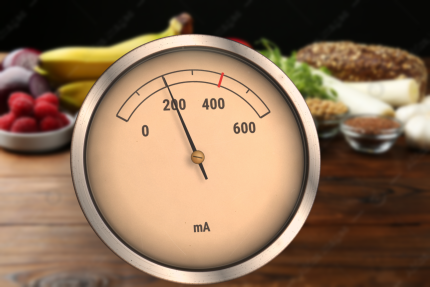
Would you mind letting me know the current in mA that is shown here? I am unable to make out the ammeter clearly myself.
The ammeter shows 200 mA
